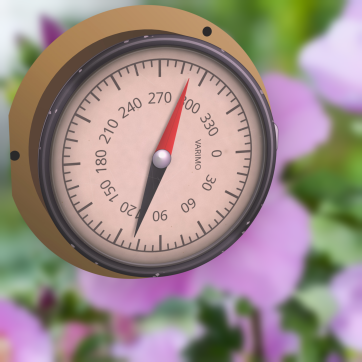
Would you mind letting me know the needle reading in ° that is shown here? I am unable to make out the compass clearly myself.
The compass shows 290 °
